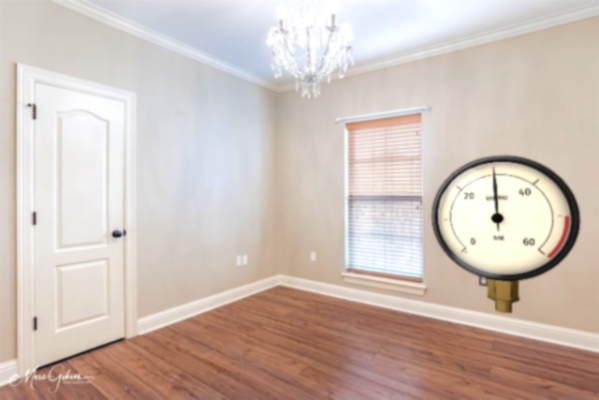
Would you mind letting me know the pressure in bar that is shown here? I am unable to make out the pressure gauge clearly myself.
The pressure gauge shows 30 bar
